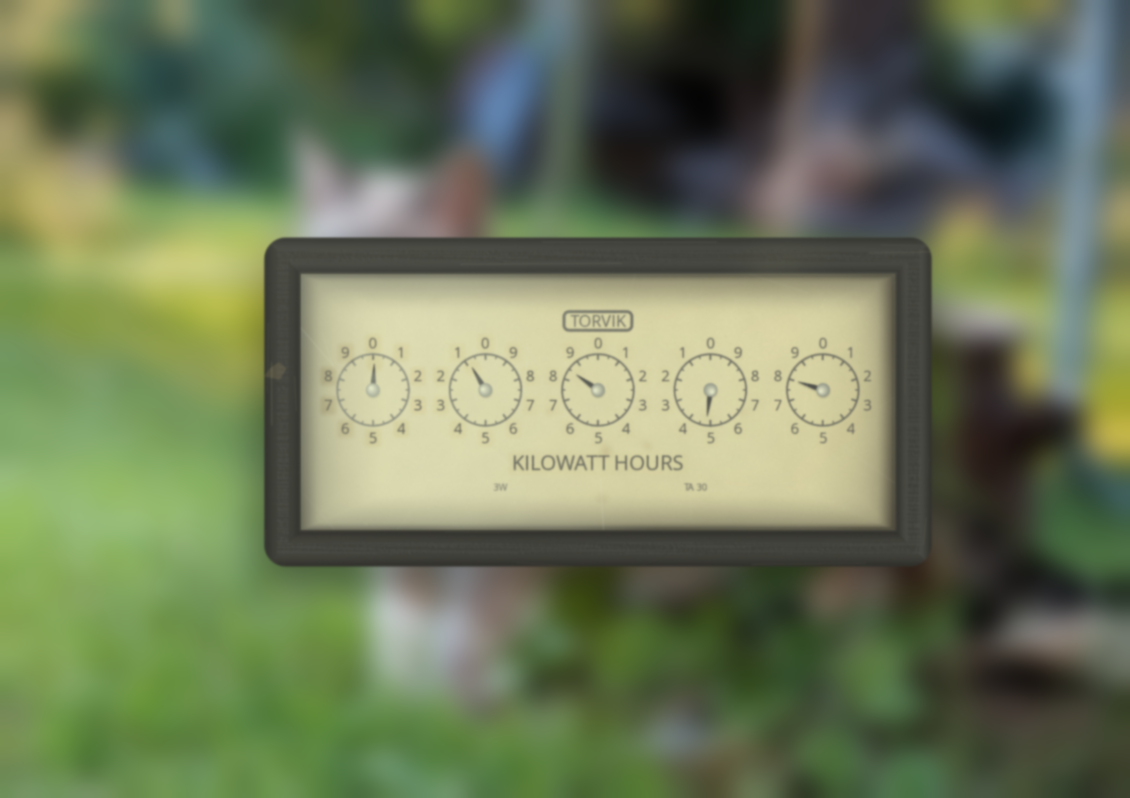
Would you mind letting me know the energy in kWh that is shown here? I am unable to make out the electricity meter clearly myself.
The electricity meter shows 848 kWh
